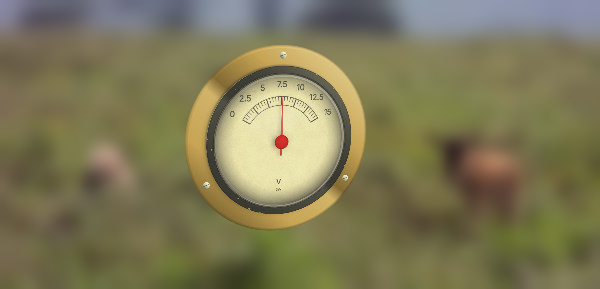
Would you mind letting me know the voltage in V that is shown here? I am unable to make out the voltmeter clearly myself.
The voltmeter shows 7.5 V
